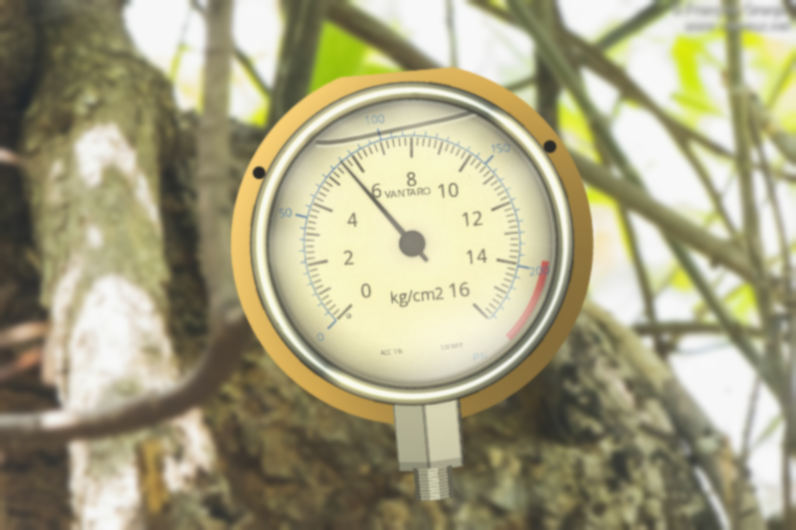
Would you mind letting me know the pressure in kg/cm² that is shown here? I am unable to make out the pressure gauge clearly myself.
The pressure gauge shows 5.6 kg/cm²
